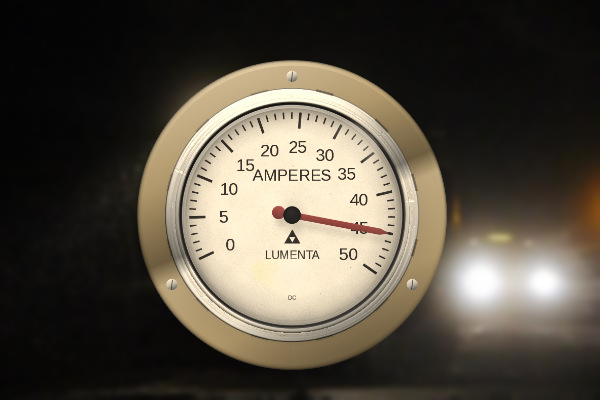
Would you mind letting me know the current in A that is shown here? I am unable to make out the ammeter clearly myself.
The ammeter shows 45 A
